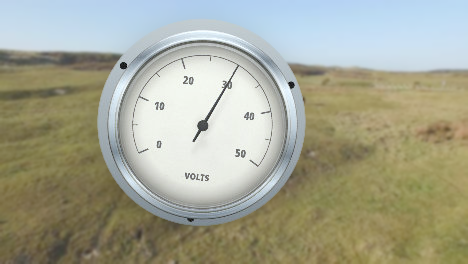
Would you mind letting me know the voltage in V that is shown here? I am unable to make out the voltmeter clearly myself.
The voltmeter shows 30 V
